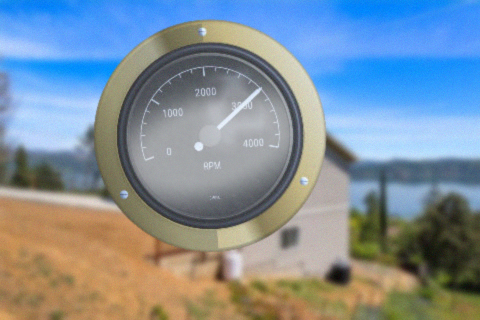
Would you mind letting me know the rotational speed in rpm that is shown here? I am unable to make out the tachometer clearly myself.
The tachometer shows 3000 rpm
